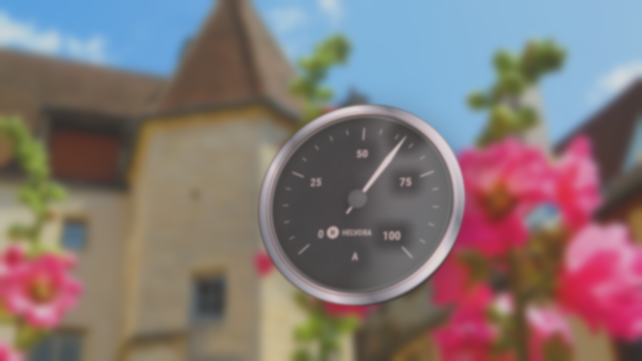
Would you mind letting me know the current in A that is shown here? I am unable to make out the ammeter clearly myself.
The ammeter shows 62.5 A
